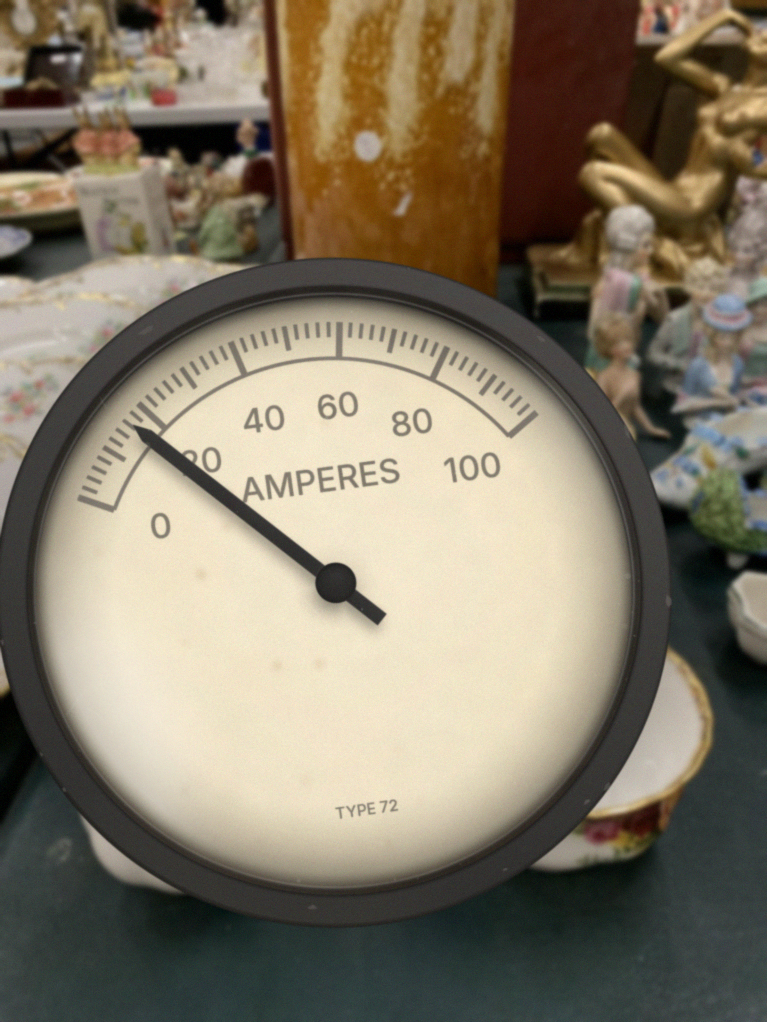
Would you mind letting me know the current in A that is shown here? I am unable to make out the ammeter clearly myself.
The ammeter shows 16 A
